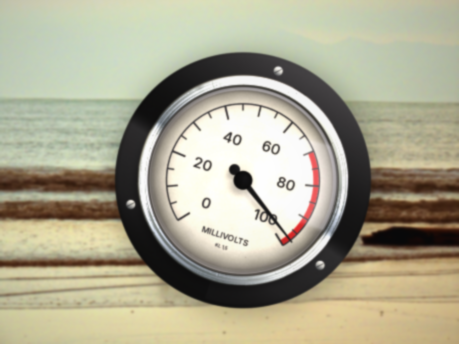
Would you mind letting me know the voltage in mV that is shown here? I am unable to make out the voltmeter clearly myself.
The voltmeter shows 97.5 mV
